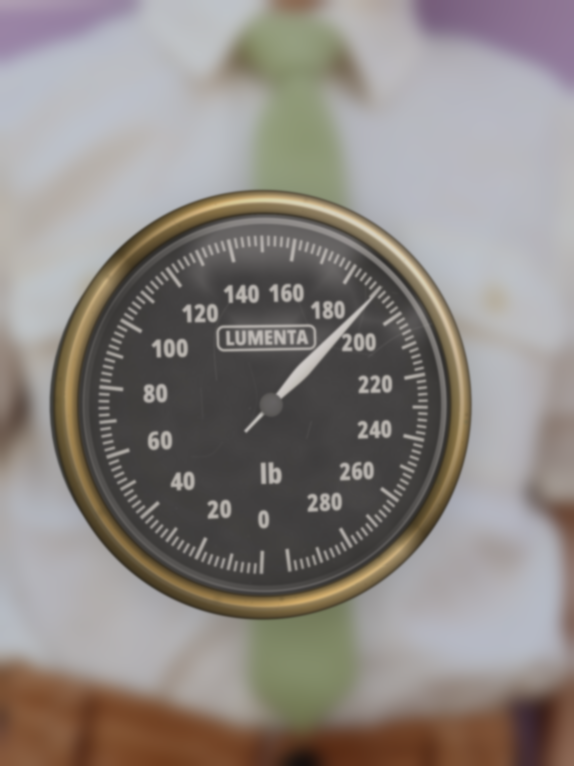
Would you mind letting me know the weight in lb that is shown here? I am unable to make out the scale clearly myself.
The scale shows 190 lb
